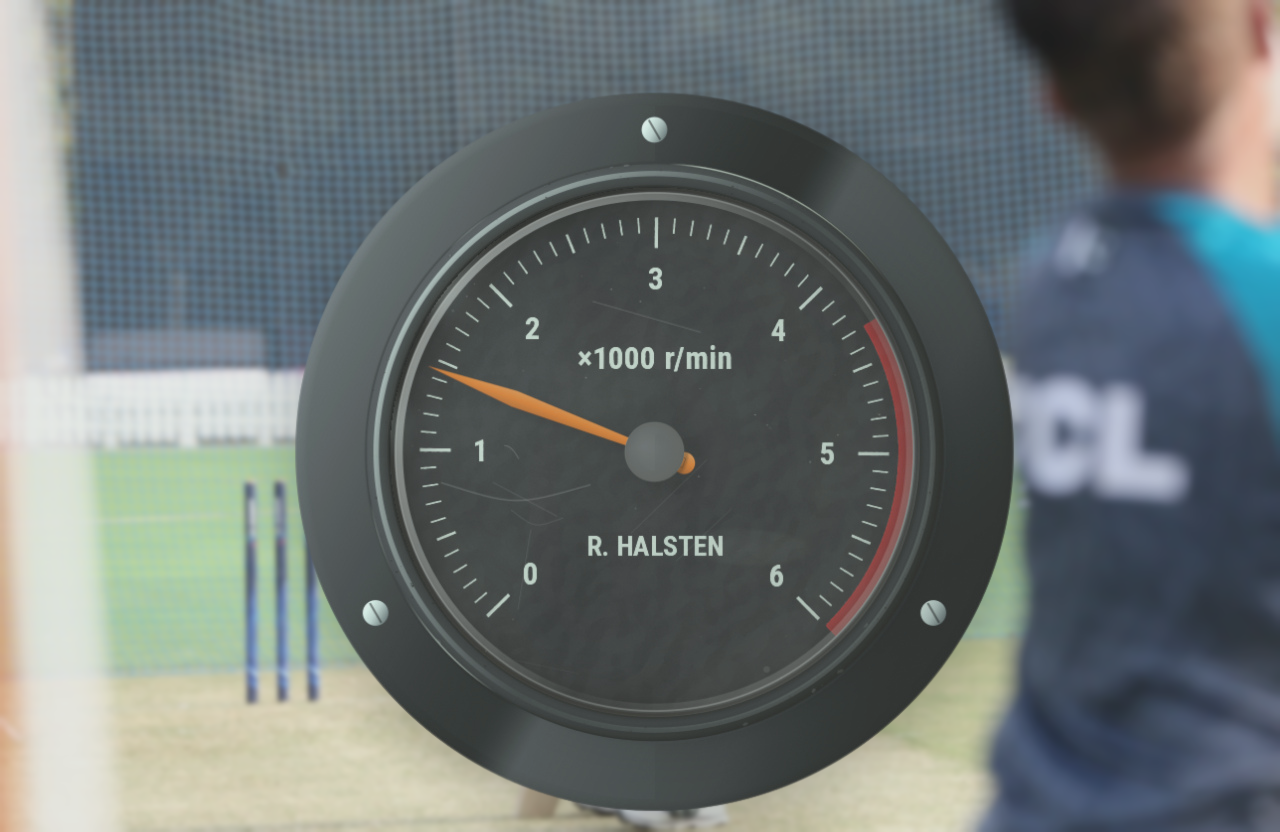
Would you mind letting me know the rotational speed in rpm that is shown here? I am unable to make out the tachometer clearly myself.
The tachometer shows 1450 rpm
